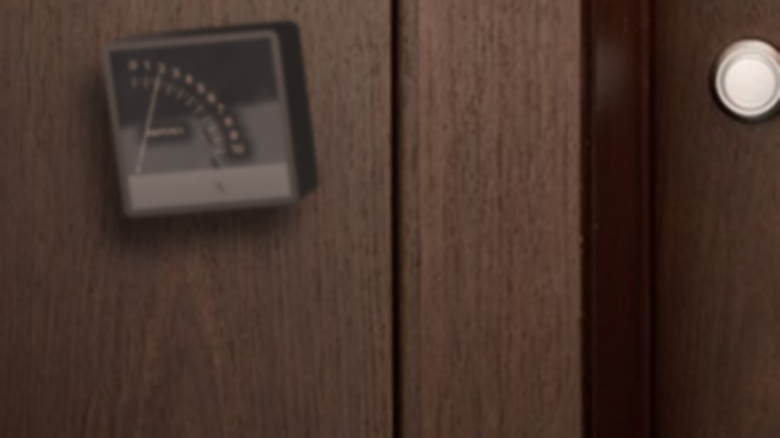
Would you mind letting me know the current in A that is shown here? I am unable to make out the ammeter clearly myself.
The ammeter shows 2 A
